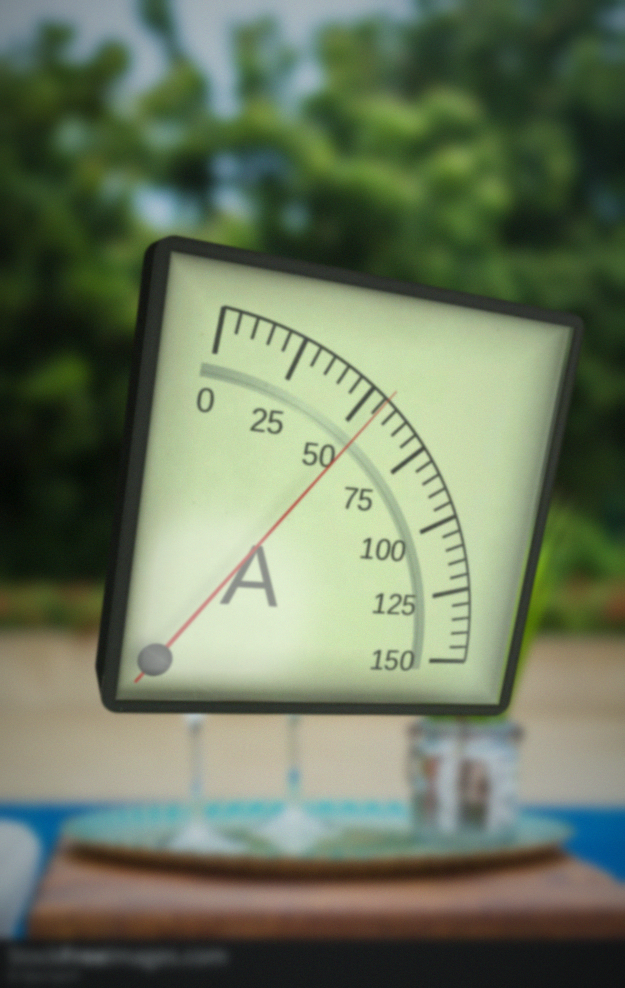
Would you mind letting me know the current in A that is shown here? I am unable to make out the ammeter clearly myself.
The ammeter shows 55 A
